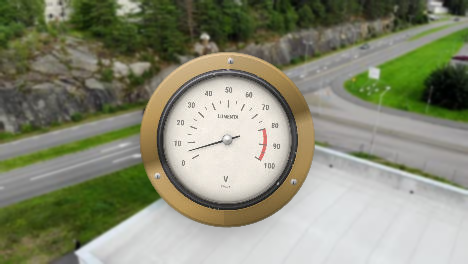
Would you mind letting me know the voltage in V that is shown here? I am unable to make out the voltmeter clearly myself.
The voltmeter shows 5 V
